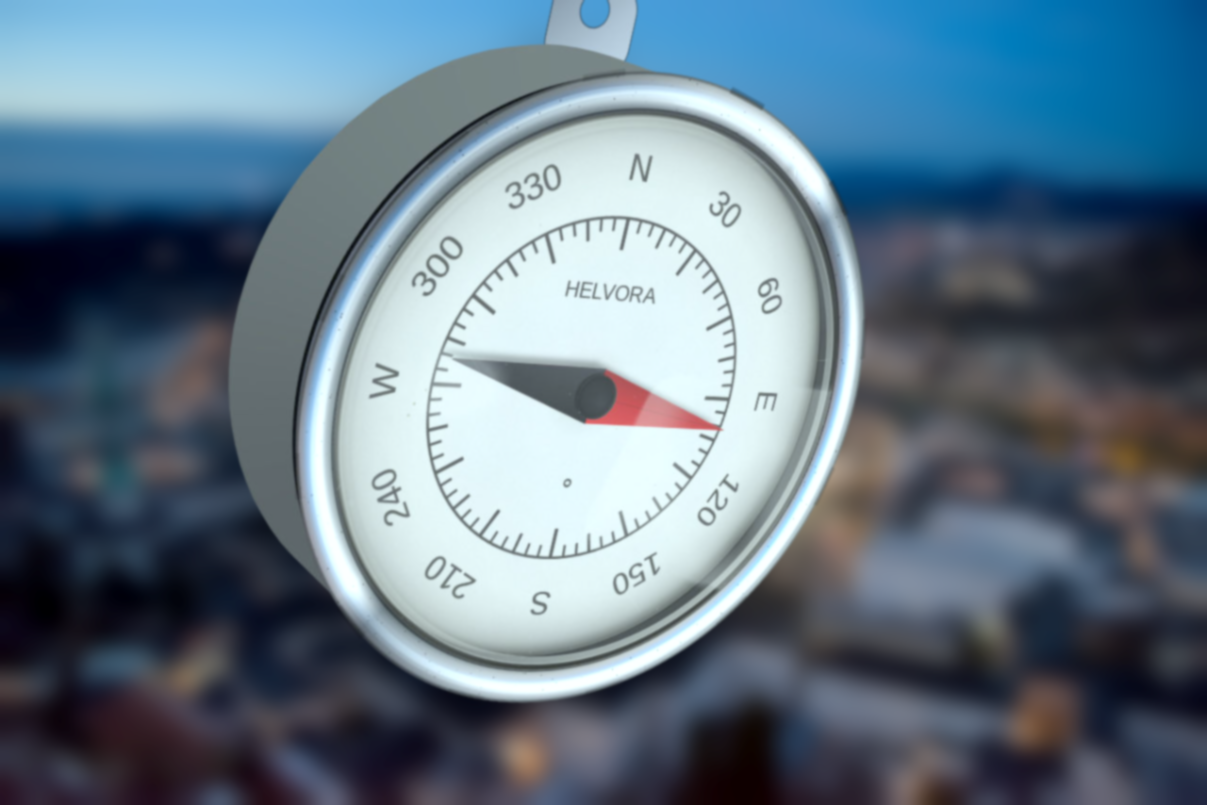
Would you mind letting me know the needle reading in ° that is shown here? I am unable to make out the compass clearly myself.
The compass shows 100 °
